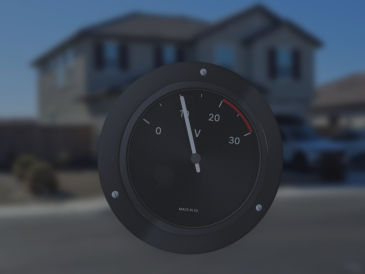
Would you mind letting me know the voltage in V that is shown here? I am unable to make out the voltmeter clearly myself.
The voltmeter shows 10 V
